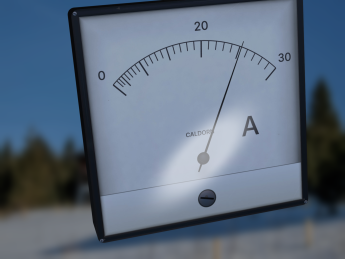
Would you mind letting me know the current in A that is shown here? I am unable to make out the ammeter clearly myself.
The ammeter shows 25 A
